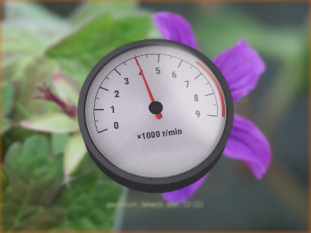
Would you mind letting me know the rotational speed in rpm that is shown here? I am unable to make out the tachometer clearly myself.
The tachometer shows 4000 rpm
